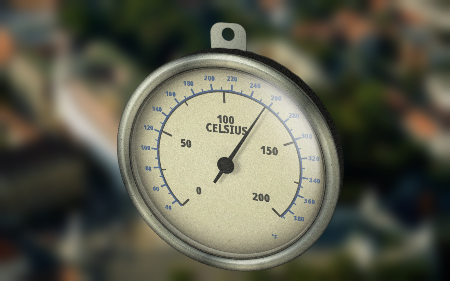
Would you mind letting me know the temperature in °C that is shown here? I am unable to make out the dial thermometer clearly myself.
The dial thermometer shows 125 °C
